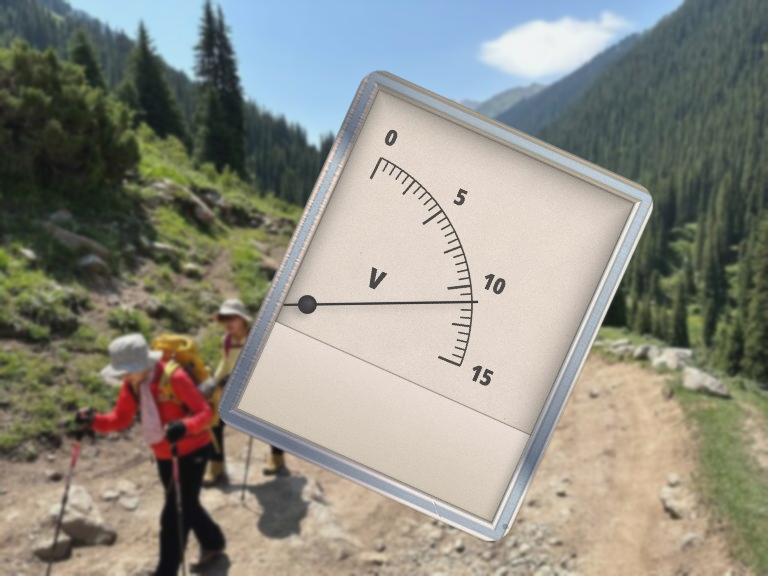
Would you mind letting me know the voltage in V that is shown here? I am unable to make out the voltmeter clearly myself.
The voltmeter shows 11 V
